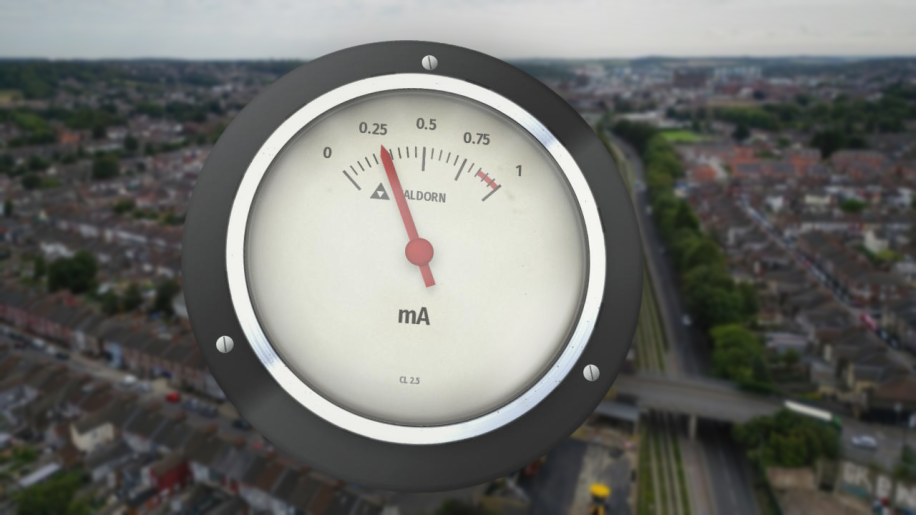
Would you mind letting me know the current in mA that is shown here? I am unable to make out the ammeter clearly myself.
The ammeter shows 0.25 mA
